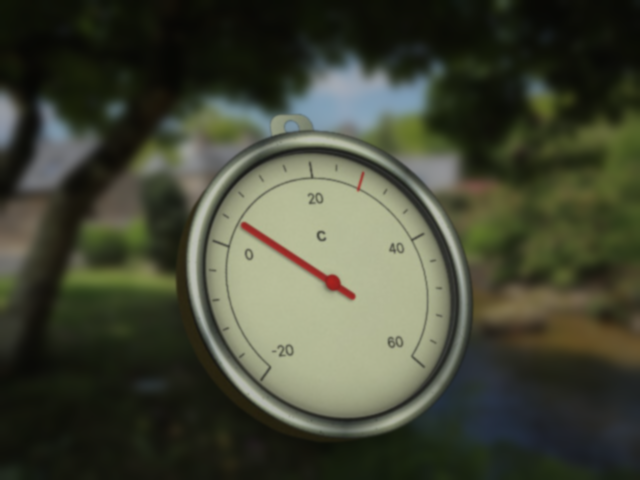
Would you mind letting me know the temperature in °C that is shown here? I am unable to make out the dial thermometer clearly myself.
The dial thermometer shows 4 °C
